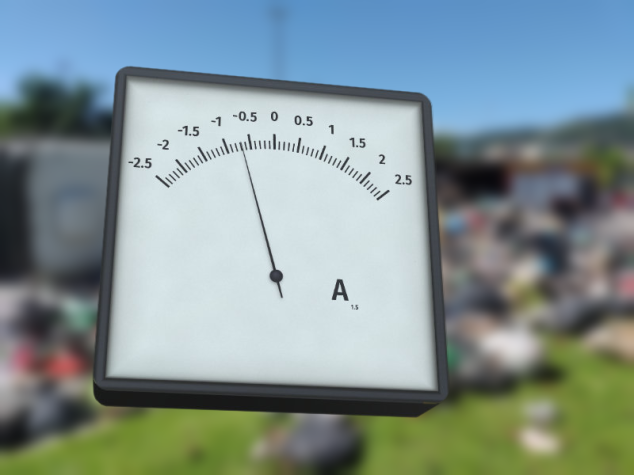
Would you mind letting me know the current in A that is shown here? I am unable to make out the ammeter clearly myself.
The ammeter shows -0.7 A
